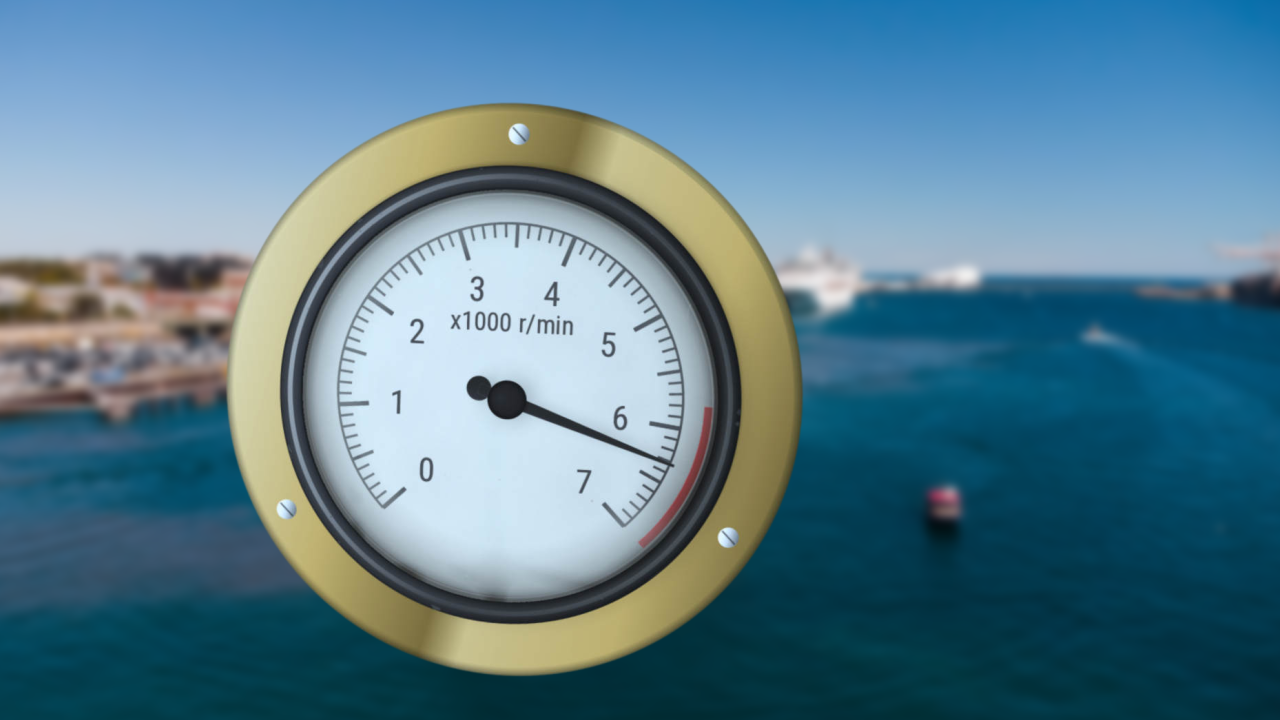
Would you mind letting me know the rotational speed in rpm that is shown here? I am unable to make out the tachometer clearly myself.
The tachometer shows 6300 rpm
